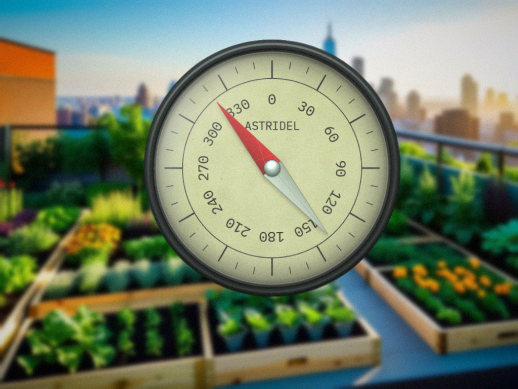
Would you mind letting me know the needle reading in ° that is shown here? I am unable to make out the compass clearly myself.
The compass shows 320 °
